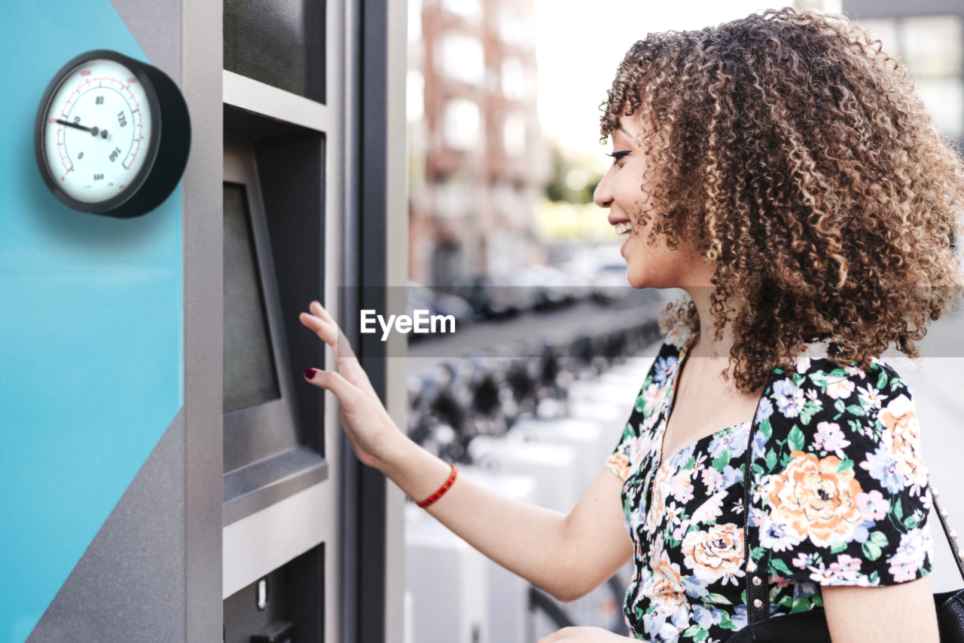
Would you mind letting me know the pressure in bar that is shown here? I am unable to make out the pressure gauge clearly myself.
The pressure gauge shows 35 bar
